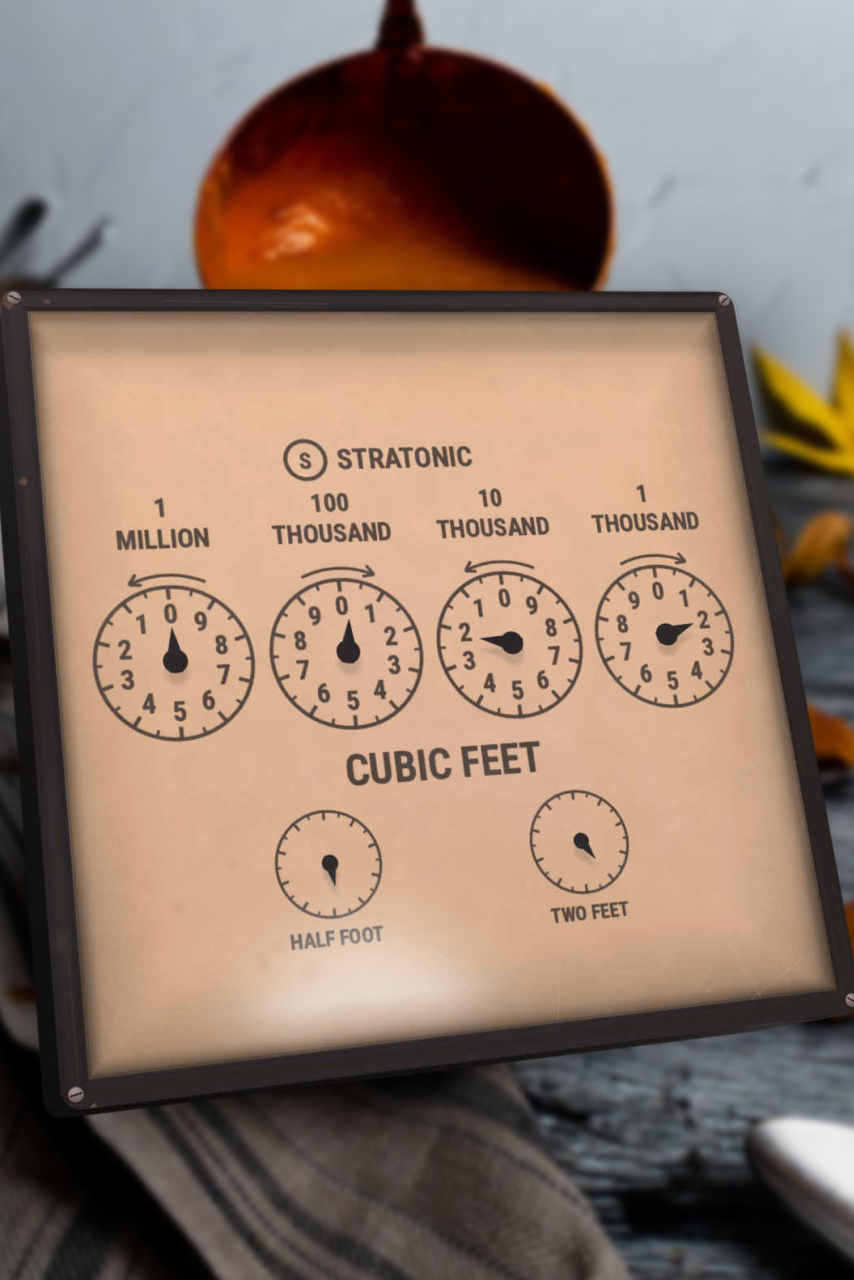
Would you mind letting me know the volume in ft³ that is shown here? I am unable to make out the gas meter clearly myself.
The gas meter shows 2200 ft³
